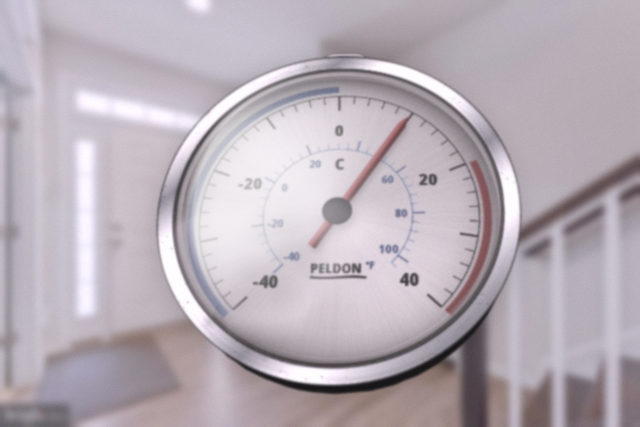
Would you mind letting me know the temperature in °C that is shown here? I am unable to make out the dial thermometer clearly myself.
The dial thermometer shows 10 °C
